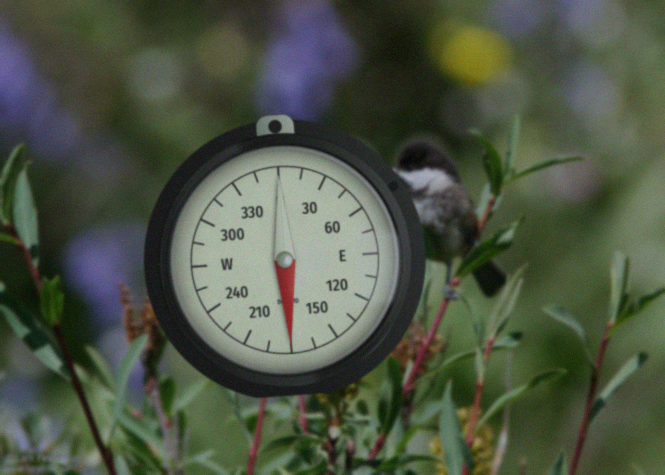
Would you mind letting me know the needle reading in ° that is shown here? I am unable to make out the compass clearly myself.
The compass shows 180 °
